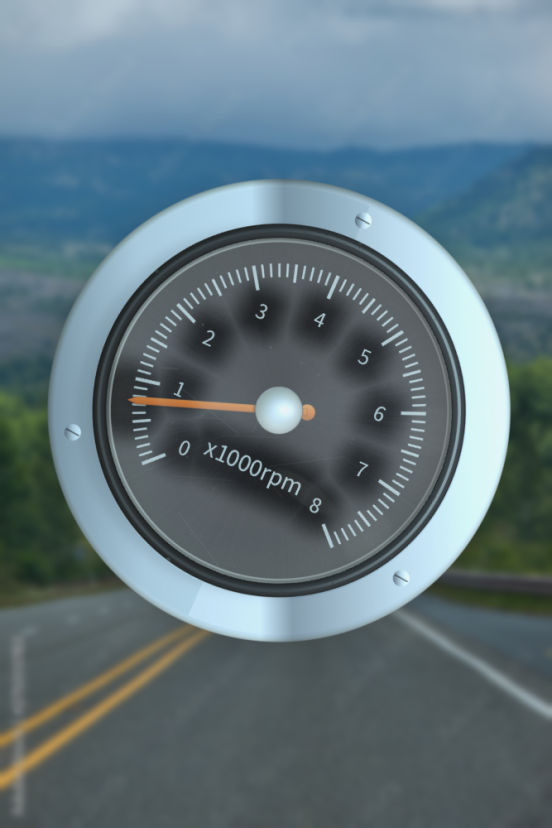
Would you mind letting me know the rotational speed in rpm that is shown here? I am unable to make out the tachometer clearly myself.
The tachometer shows 750 rpm
